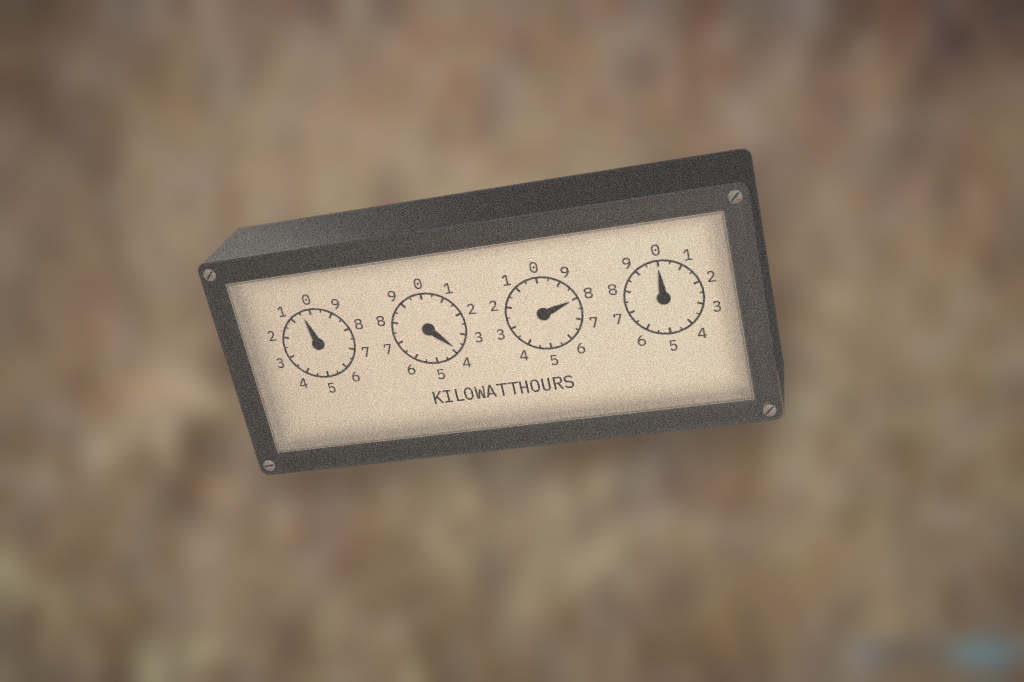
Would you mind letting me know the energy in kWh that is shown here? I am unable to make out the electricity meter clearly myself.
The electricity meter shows 380 kWh
